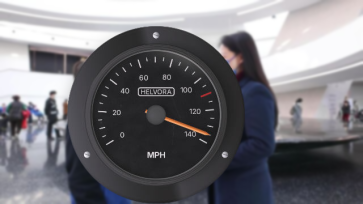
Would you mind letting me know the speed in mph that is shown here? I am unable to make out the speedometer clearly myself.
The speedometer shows 135 mph
